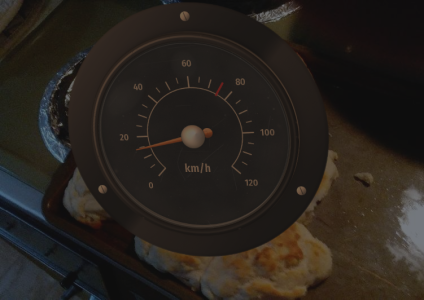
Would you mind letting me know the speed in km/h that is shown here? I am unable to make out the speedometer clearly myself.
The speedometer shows 15 km/h
